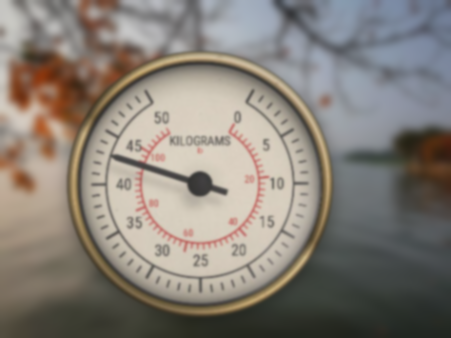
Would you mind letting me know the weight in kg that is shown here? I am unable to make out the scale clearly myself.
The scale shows 43 kg
